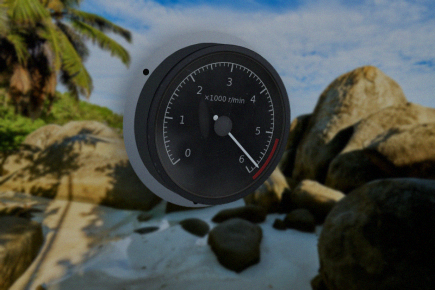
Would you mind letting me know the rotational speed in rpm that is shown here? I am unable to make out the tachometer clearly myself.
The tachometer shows 5800 rpm
